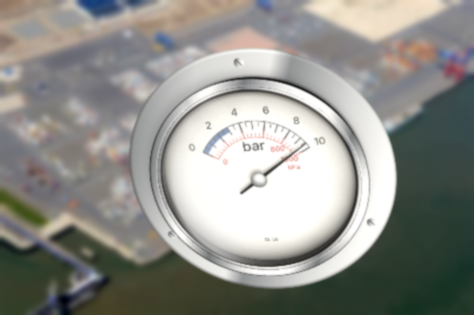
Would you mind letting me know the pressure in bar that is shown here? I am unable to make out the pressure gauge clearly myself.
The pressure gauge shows 9.5 bar
